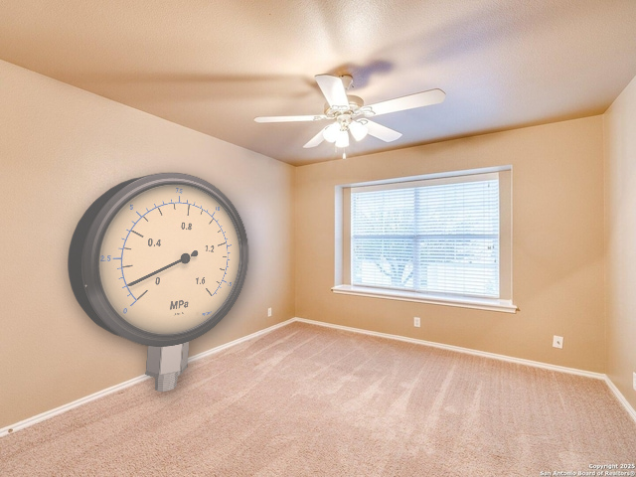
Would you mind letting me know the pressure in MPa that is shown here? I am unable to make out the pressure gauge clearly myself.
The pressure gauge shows 0.1 MPa
